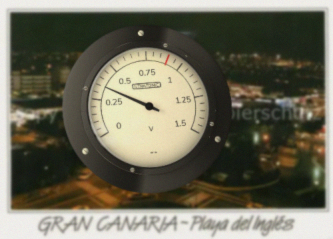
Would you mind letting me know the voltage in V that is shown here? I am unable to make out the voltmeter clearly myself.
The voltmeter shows 0.35 V
